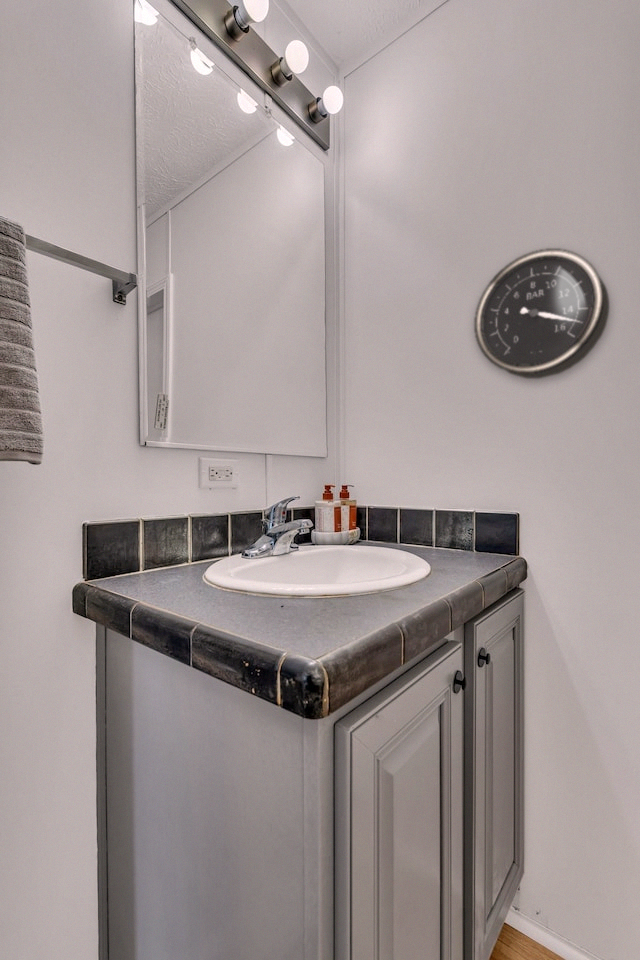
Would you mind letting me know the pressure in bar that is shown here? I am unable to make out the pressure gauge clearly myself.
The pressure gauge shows 15 bar
